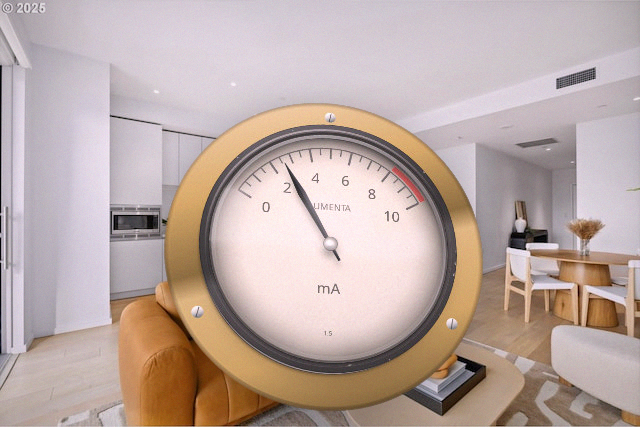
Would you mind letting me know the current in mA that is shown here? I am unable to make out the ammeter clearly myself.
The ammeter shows 2.5 mA
